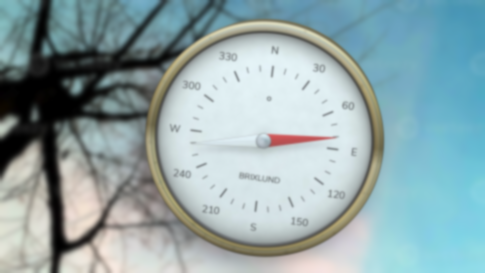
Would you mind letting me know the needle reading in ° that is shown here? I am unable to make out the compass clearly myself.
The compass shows 80 °
